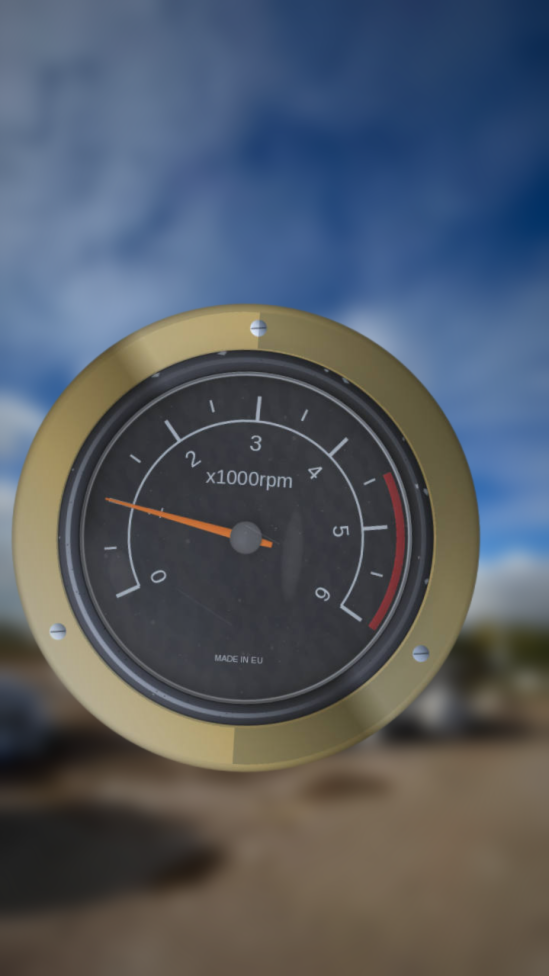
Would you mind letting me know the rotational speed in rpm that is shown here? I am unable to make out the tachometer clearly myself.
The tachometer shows 1000 rpm
